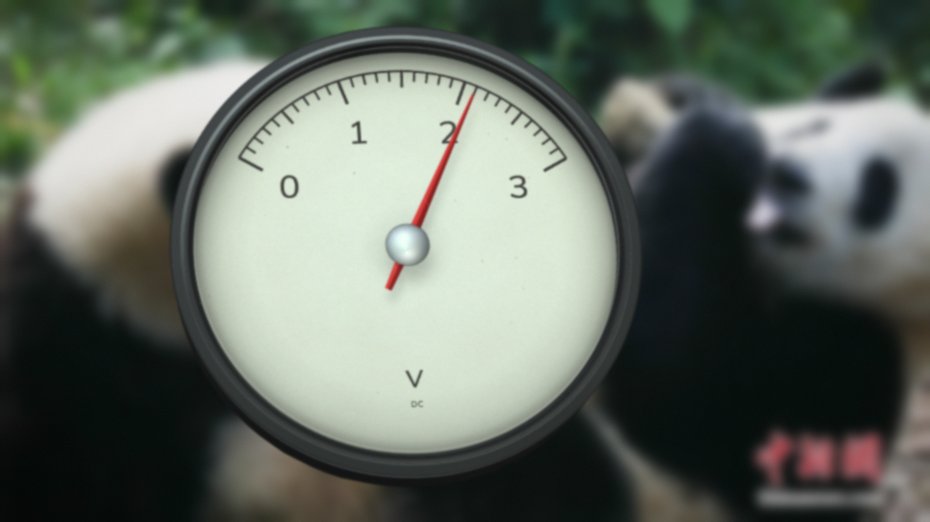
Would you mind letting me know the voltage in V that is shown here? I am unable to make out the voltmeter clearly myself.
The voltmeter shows 2.1 V
